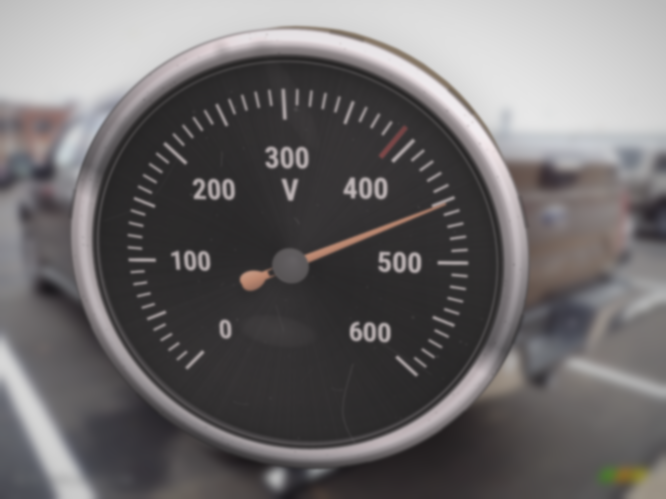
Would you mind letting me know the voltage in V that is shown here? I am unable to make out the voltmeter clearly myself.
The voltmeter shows 450 V
